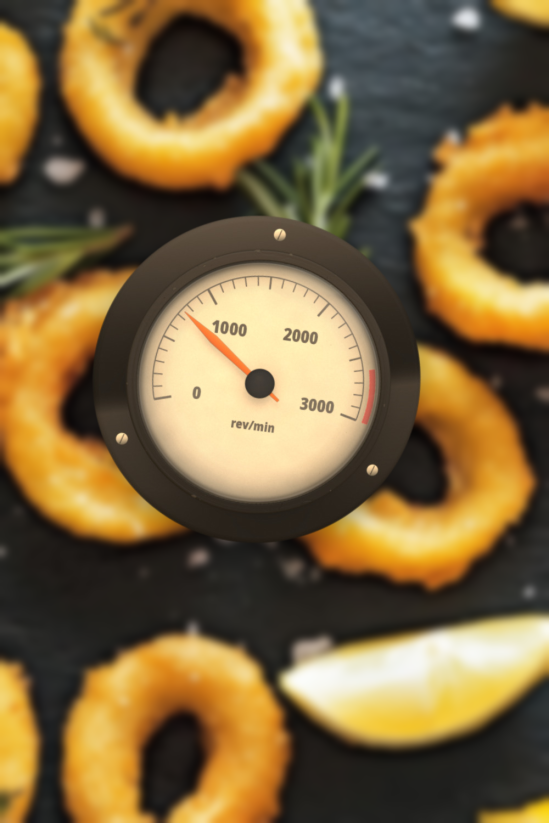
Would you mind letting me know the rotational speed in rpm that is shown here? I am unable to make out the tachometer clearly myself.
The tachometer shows 750 rpm
